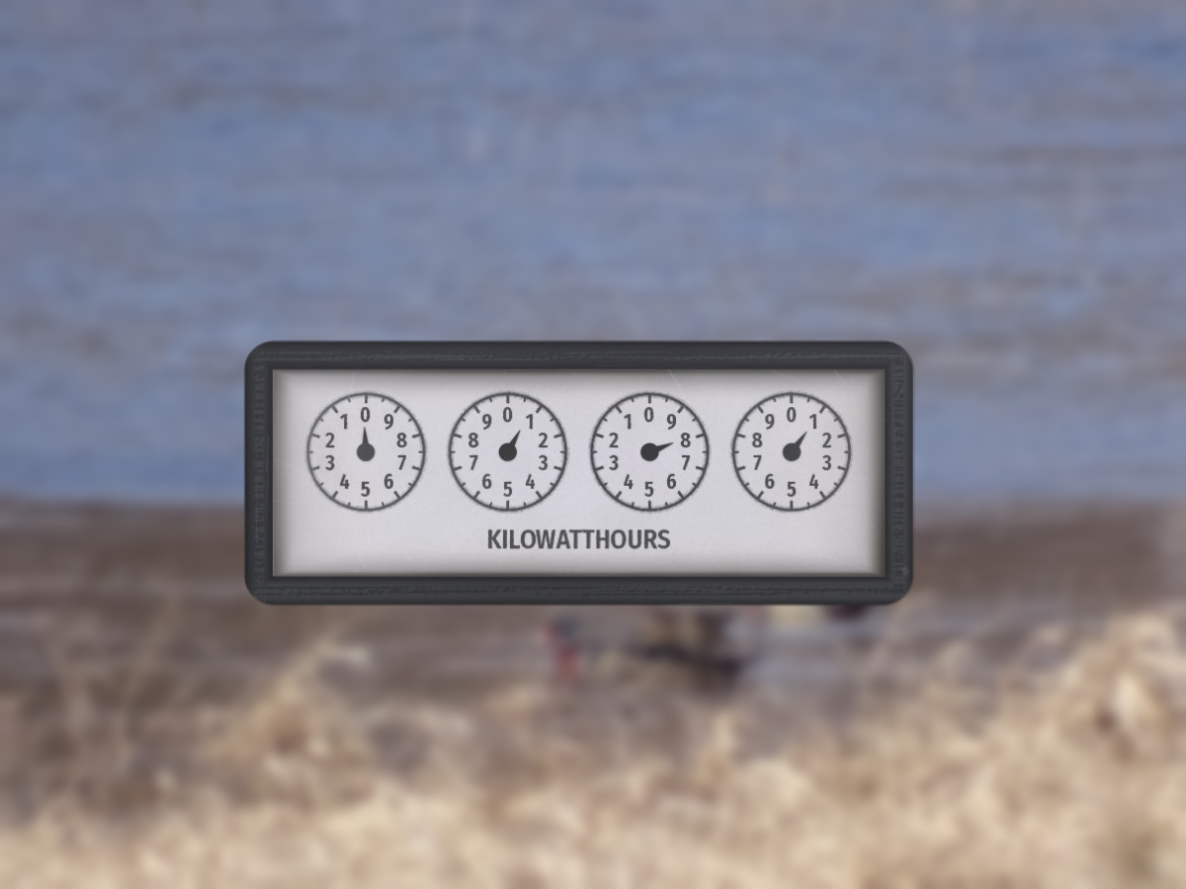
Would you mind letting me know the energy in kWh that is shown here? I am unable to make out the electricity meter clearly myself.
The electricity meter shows 81 kWh
